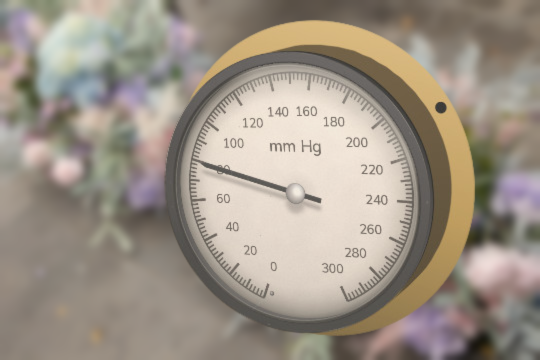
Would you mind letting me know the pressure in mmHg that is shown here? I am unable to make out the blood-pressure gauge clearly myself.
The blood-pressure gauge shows 80 mmHg
